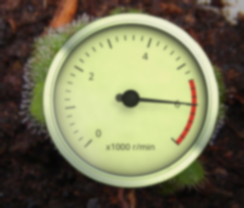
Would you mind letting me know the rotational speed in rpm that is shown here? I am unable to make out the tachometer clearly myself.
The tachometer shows 6000 rpm
